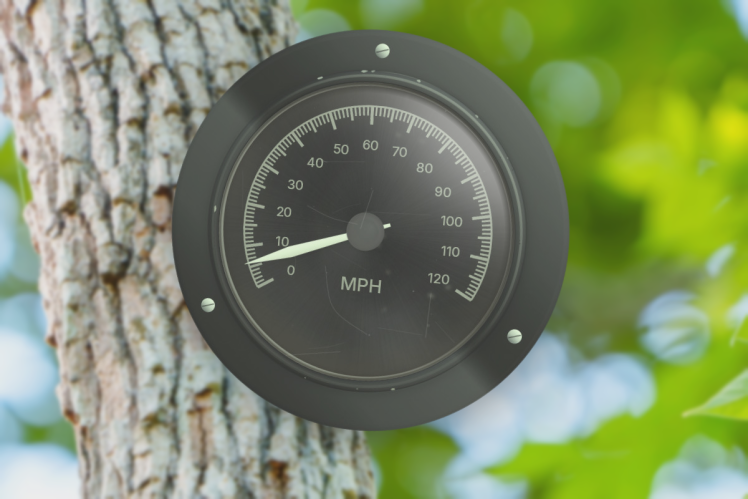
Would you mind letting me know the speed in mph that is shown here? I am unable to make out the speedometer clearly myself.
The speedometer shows 6 mph
